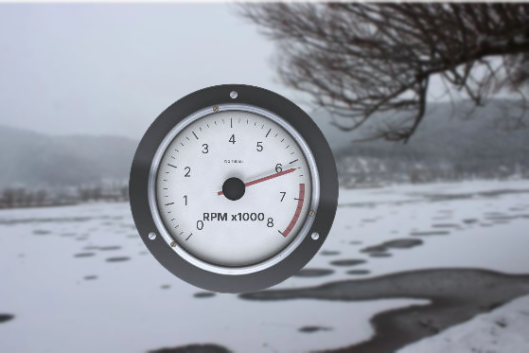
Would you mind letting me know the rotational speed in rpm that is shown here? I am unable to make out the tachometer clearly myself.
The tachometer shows 6200 rpm
